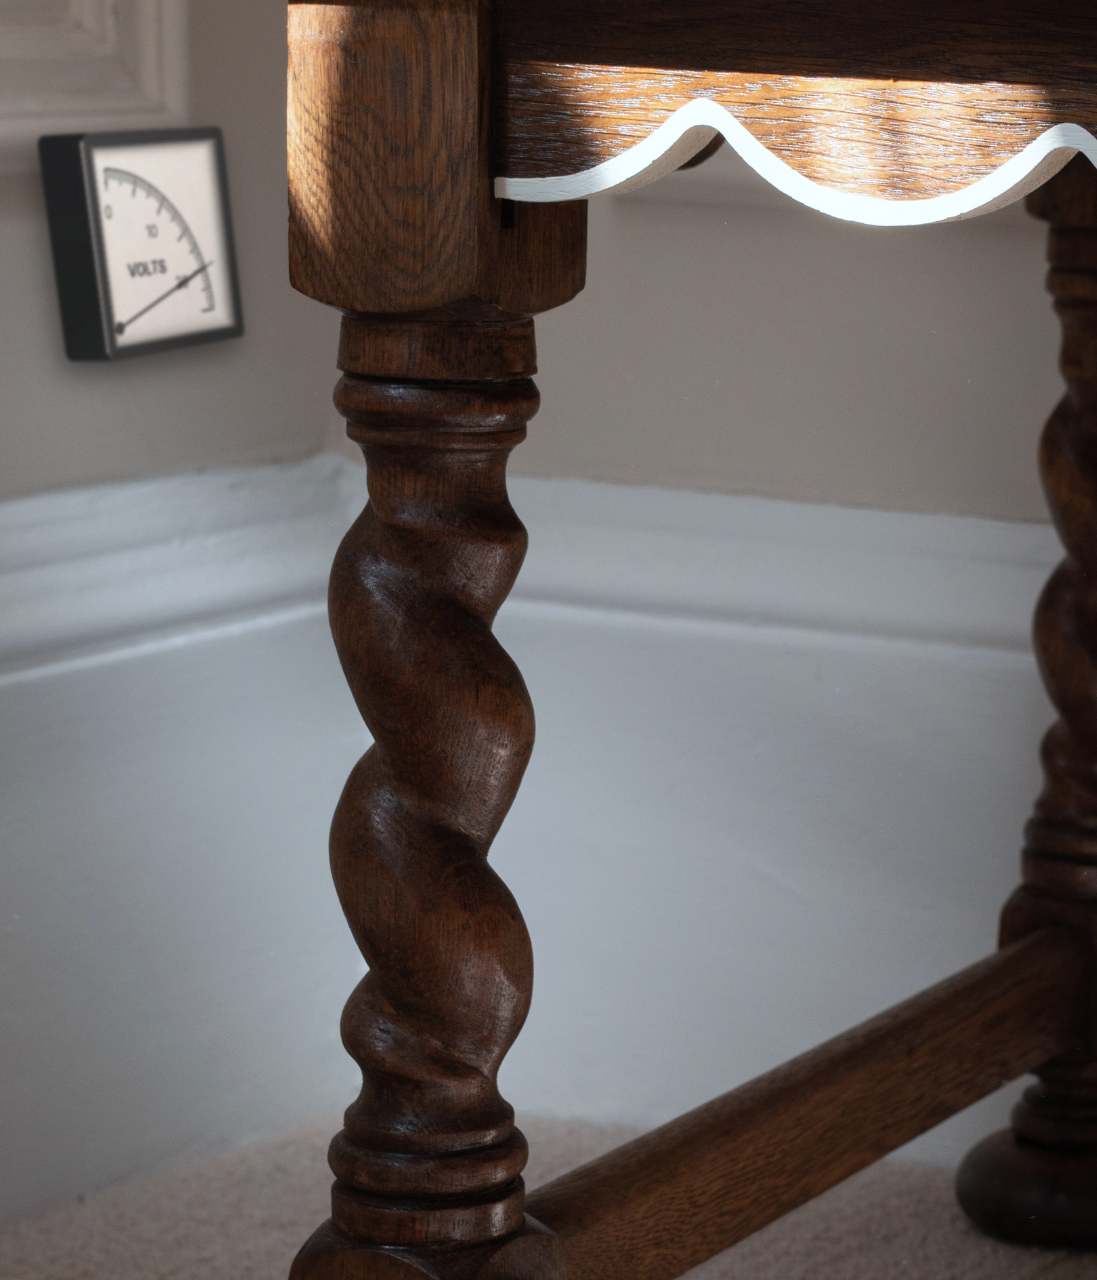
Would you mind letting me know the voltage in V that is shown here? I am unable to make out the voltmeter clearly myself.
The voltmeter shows 20 V
